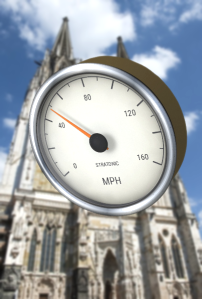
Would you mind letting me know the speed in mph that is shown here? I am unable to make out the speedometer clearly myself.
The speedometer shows 50 mph
